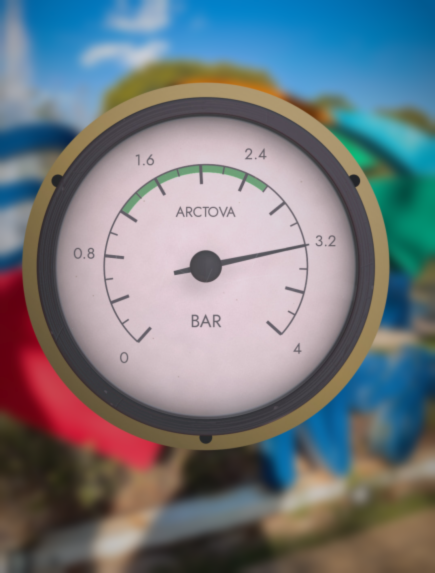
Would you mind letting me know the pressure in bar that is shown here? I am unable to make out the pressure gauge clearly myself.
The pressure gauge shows 3.2 bar
